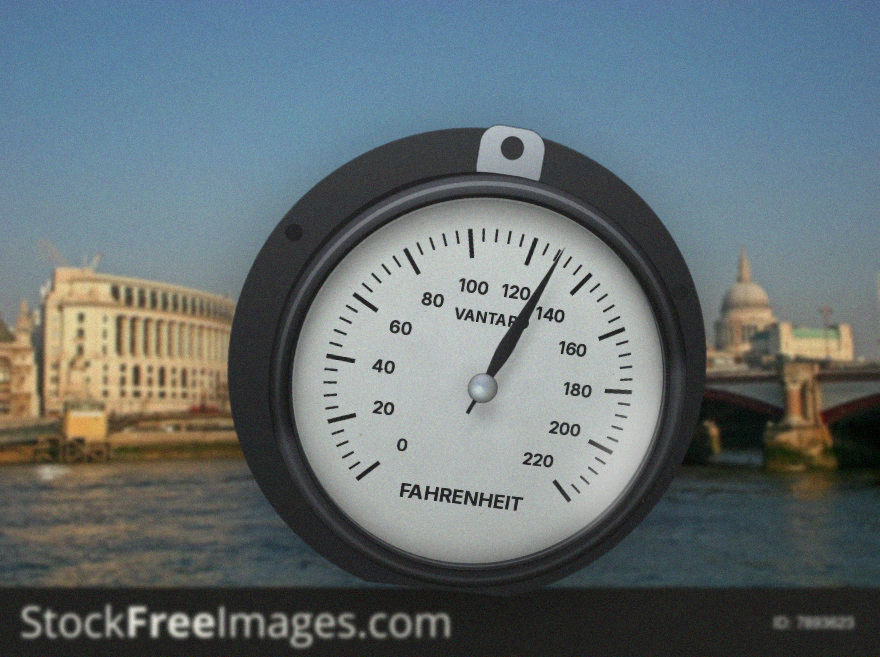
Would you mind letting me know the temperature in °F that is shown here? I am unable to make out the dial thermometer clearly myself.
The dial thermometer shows 128 °F
